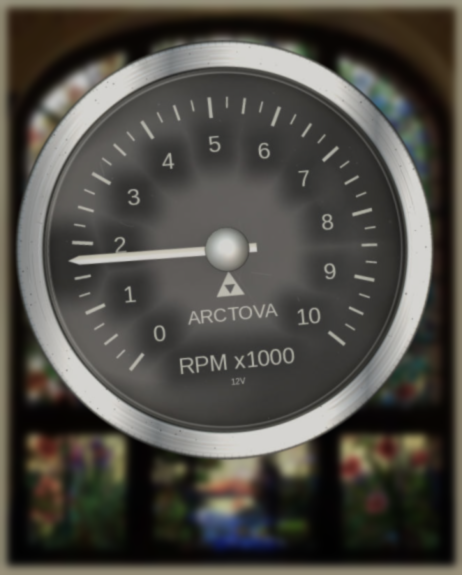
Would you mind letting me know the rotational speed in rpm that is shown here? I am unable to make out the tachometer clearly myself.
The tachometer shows 1750 rpm
